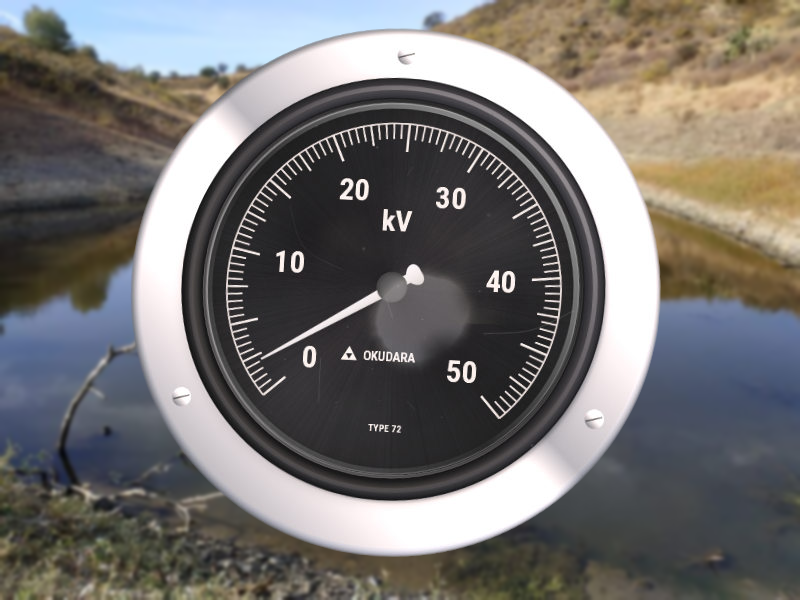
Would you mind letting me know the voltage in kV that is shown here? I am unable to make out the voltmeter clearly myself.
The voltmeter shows 2 kV
